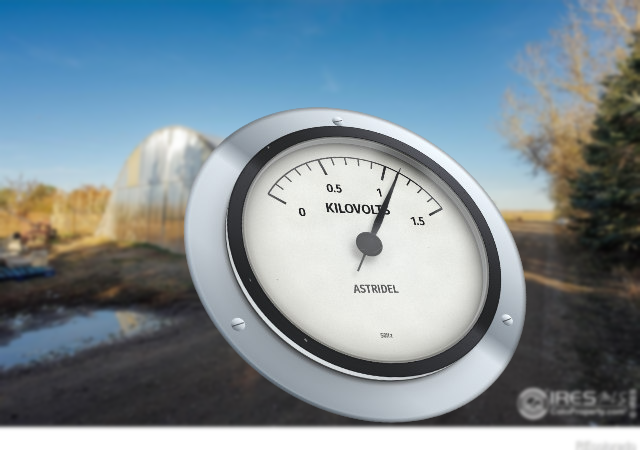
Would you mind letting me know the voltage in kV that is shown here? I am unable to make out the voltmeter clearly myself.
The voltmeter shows 1.1 kV
